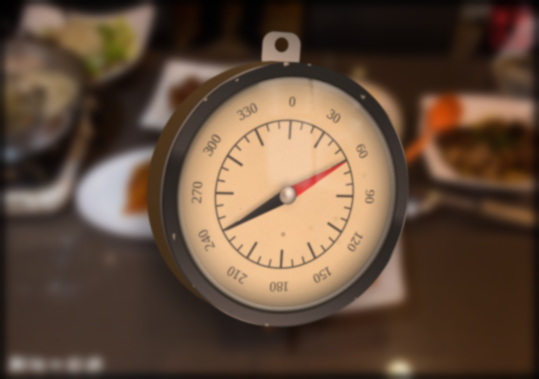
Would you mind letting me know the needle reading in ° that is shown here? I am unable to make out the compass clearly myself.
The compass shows 60 °
